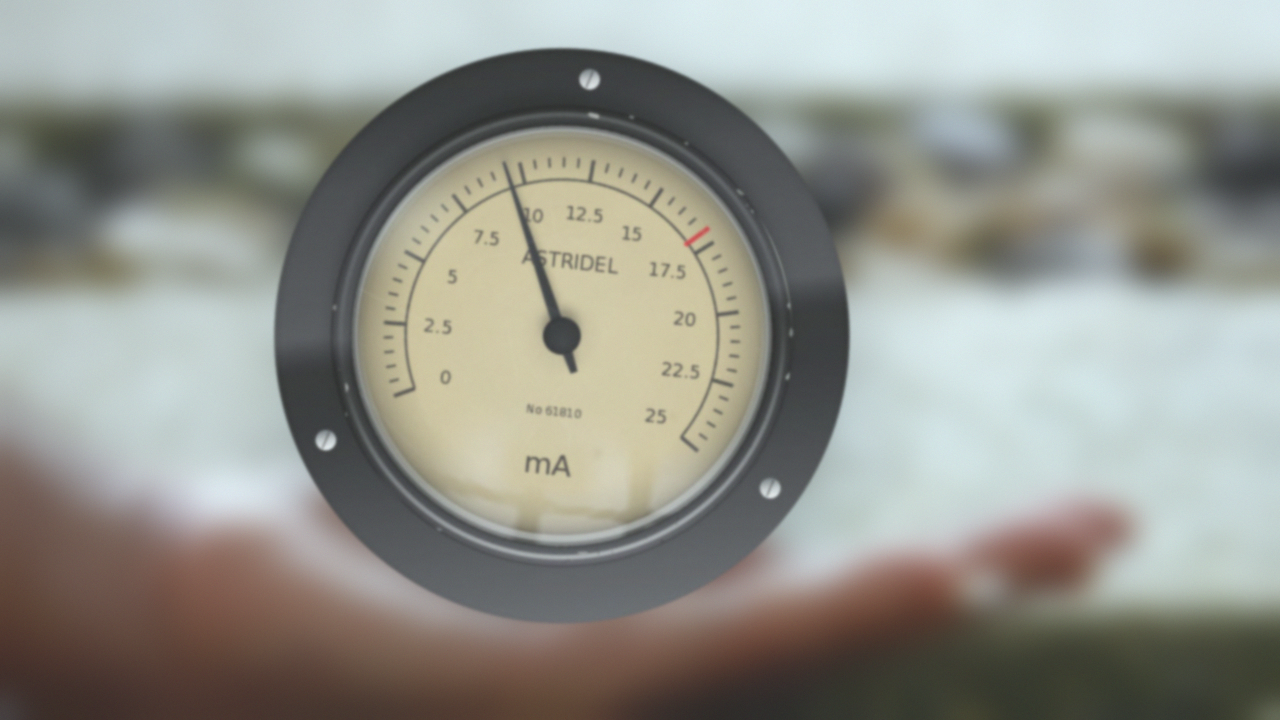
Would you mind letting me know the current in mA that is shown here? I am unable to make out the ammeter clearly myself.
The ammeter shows 9.5 mA
